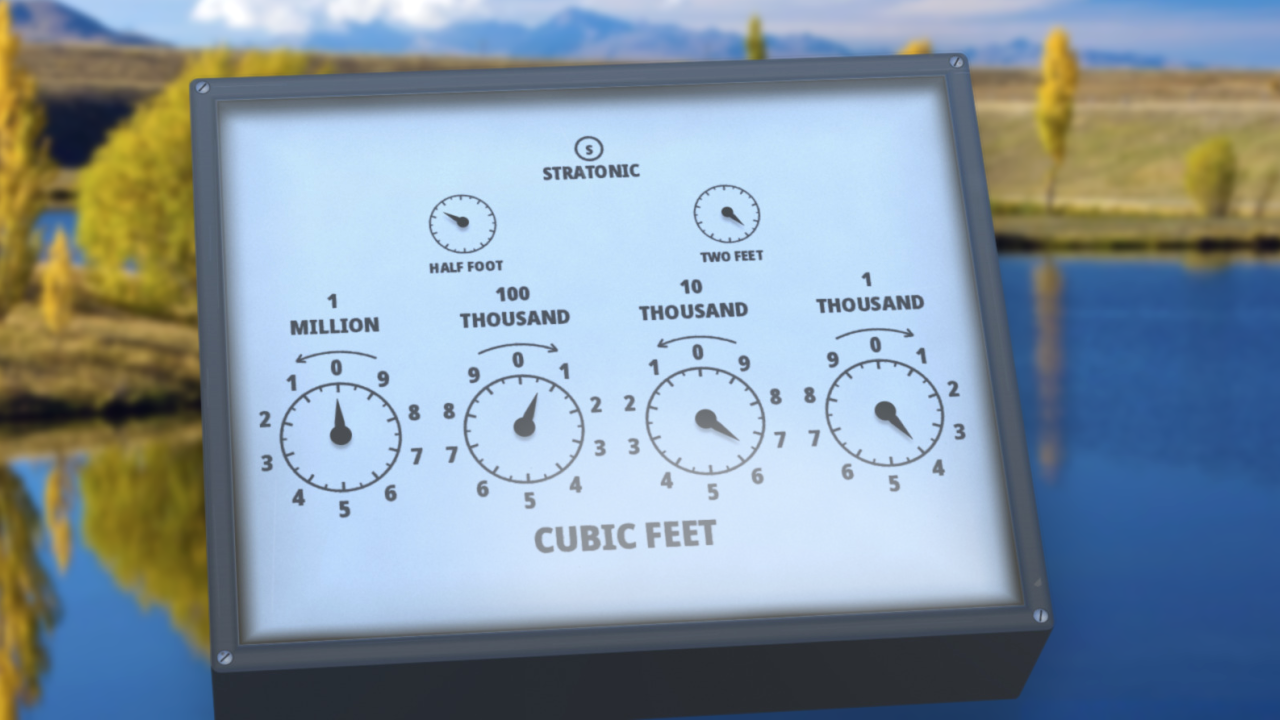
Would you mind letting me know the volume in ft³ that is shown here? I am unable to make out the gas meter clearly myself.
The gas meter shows 6400 ft³
